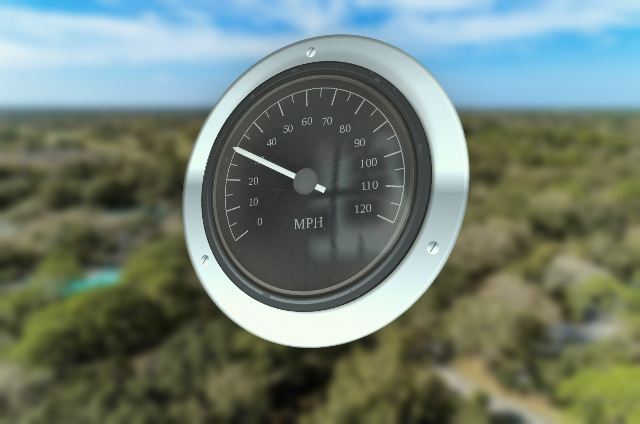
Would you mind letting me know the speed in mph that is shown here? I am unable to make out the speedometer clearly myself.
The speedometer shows 30 mph
